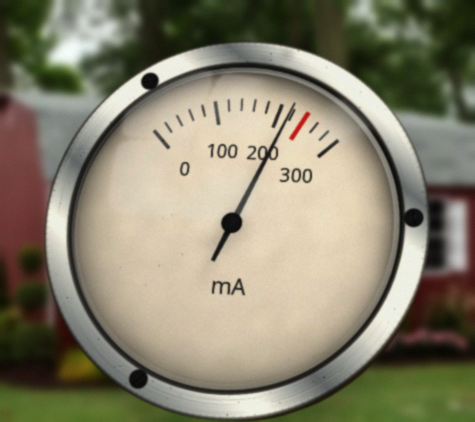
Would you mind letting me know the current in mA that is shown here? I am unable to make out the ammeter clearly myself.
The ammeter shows 220 mA
